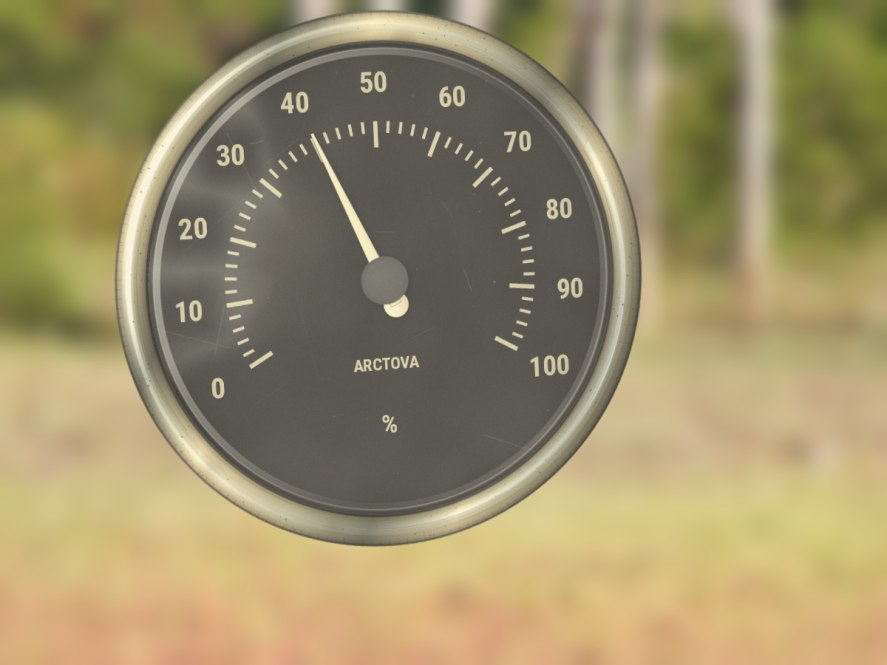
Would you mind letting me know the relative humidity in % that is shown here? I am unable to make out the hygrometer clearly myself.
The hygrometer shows 40 %
